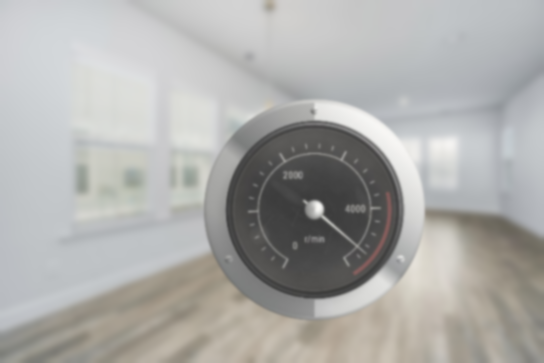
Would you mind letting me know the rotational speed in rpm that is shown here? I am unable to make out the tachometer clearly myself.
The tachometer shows 4700 rpm
